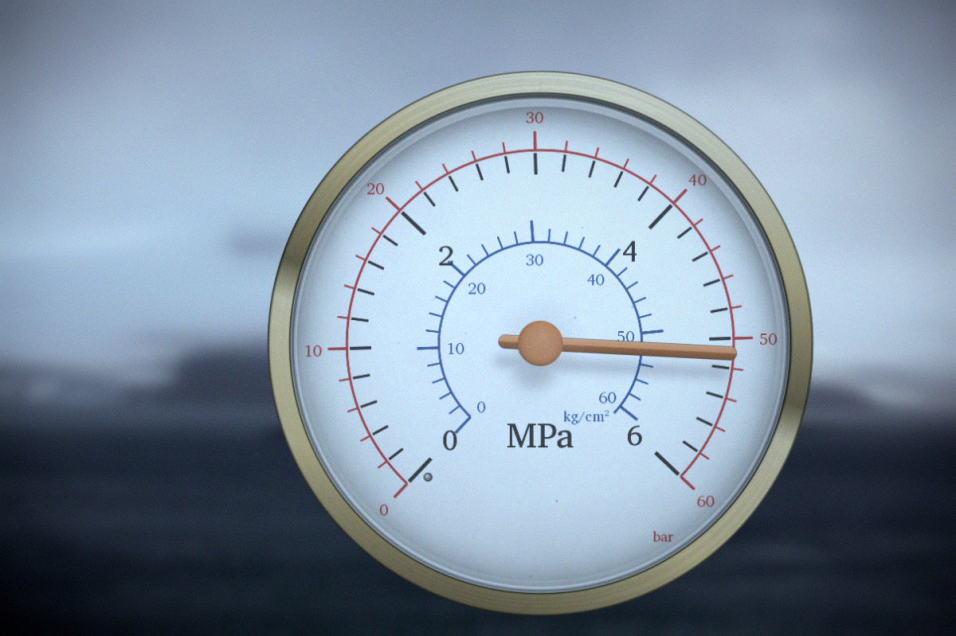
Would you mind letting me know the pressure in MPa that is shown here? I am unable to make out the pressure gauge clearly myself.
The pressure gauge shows 5.1 MPa
